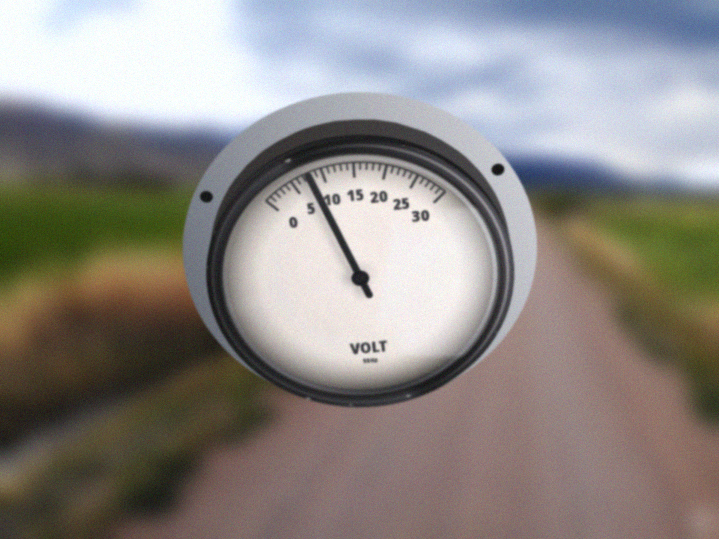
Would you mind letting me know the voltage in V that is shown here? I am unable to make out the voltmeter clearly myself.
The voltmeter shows 8 V
